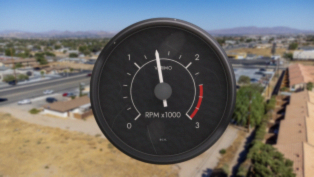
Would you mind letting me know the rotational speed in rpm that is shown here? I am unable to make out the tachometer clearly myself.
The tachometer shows 1400 rpm
